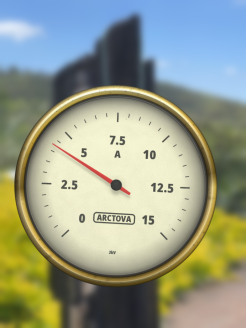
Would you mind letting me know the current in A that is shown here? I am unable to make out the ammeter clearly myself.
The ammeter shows 4.25 A
